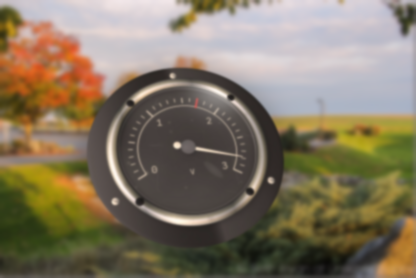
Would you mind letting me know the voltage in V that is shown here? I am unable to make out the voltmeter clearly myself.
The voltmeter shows 2.8 V
